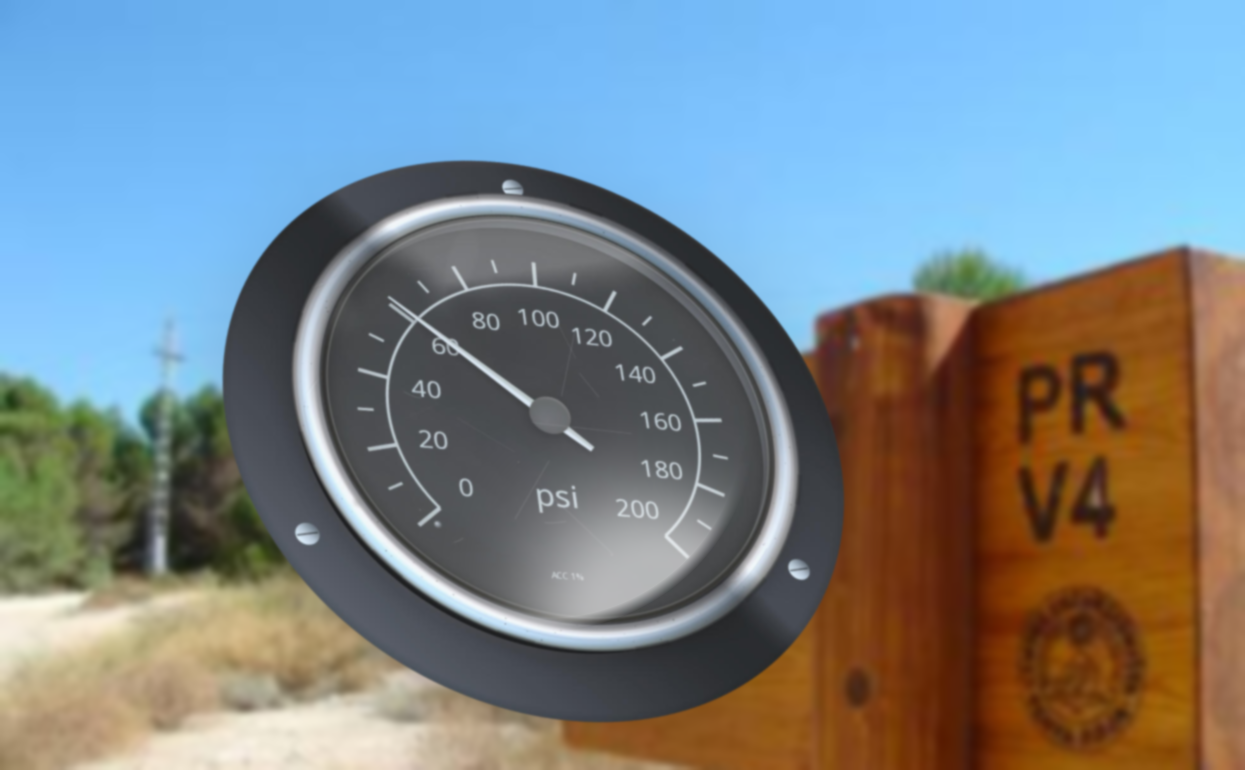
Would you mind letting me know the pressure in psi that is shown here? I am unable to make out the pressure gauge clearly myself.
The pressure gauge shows 60 psi
